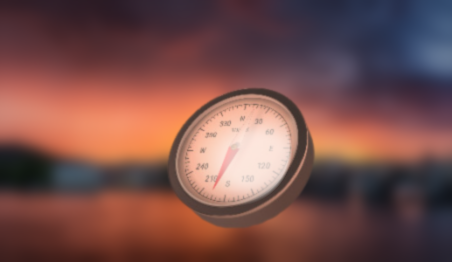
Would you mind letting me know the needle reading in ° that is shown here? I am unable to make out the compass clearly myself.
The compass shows 195 °
